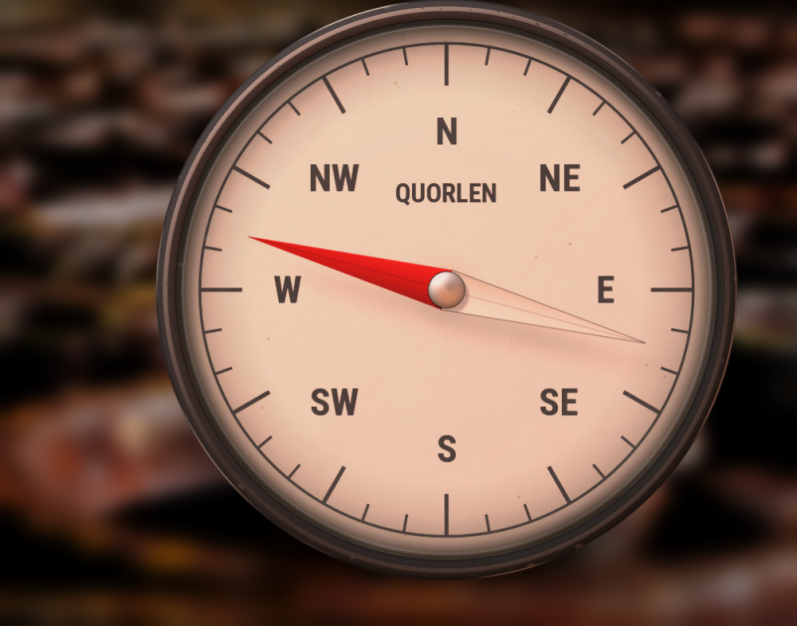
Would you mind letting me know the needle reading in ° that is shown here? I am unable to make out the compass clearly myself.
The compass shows 285 °
